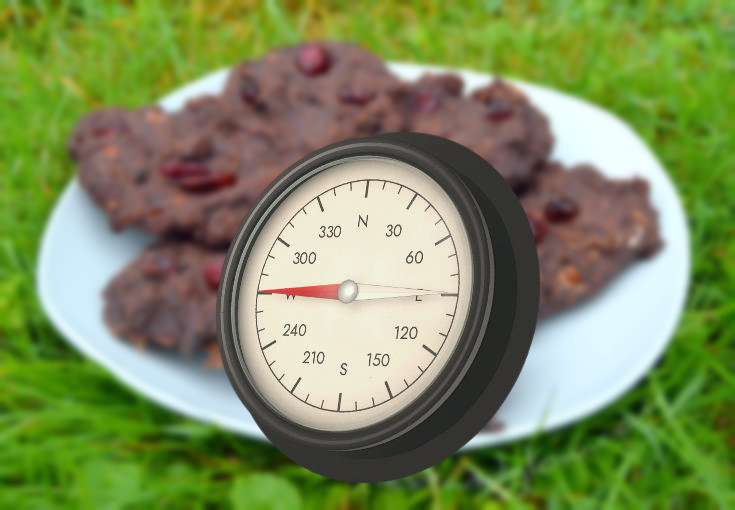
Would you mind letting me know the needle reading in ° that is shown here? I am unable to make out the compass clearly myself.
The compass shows 270 °
